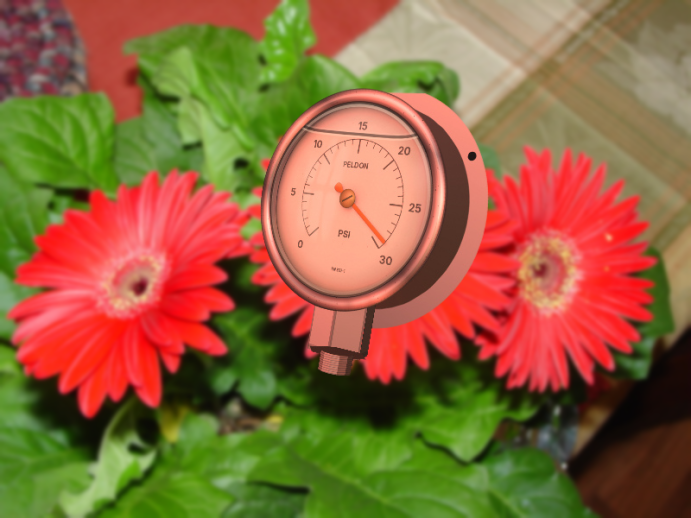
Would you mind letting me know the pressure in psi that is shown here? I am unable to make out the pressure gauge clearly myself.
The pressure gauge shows 29 psi
